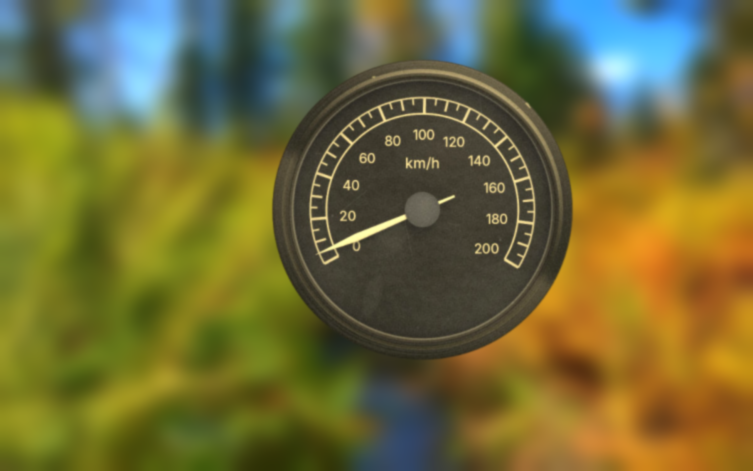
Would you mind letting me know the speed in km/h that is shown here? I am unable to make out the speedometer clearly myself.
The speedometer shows 5 km/h
